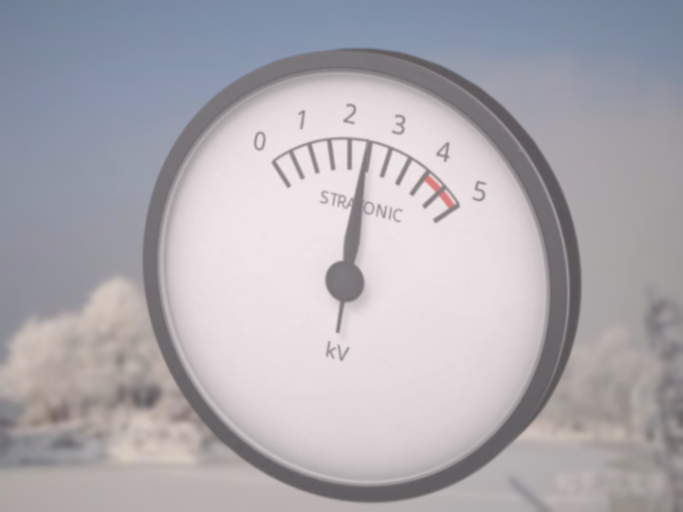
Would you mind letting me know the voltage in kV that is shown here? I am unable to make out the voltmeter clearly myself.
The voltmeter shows 2.5 kV
